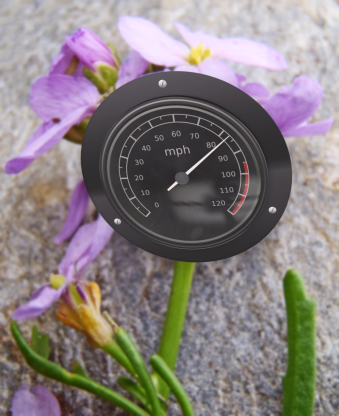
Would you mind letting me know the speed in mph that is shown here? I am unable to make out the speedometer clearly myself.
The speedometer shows 82.5 mph
